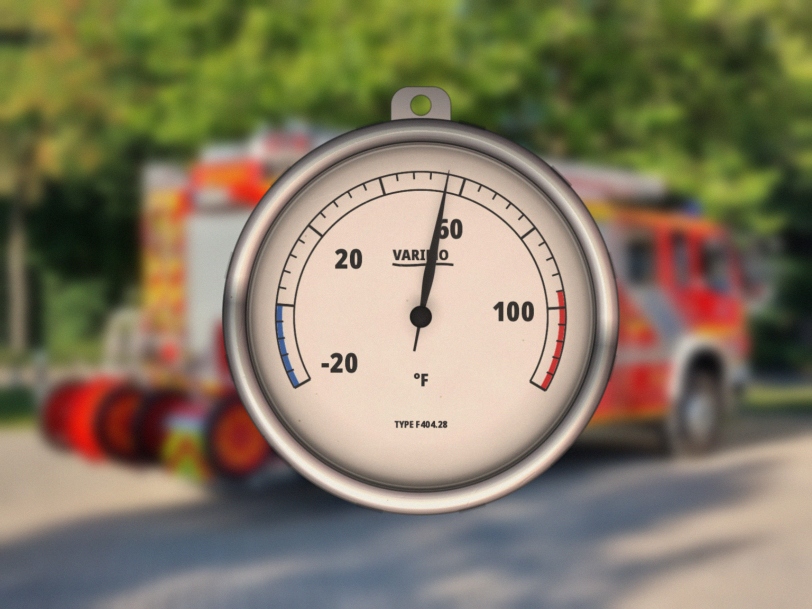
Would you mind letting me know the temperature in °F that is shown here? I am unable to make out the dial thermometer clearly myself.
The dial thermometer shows 56 °F
